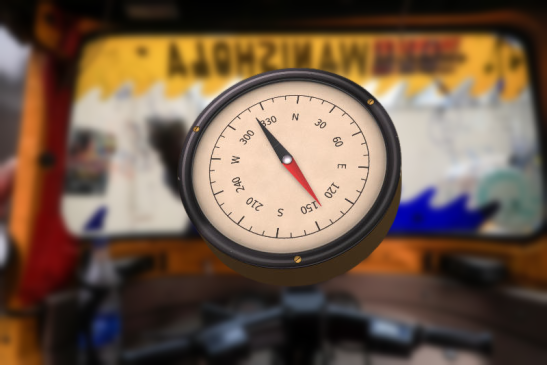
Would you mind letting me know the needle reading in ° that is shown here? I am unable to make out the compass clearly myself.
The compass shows 140 °
